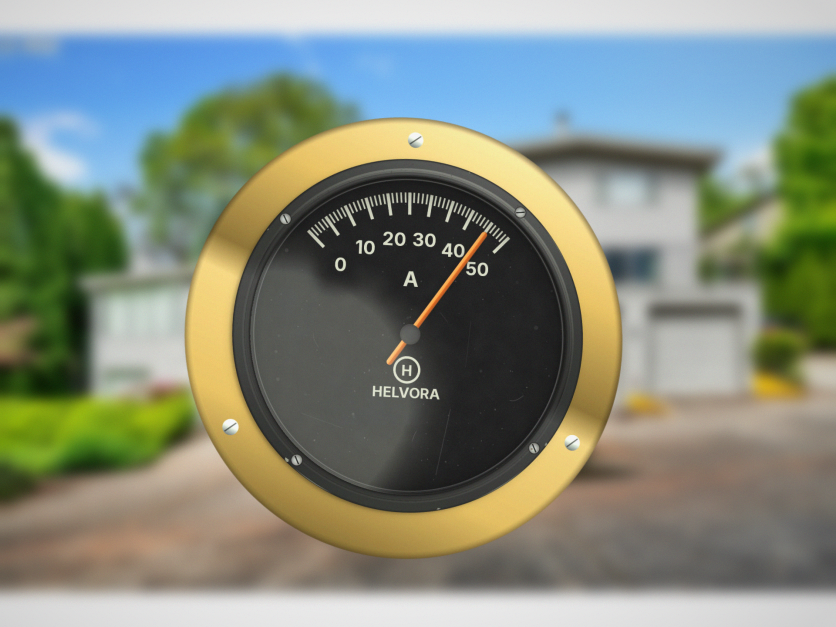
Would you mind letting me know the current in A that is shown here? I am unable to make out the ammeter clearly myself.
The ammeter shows 45 A
